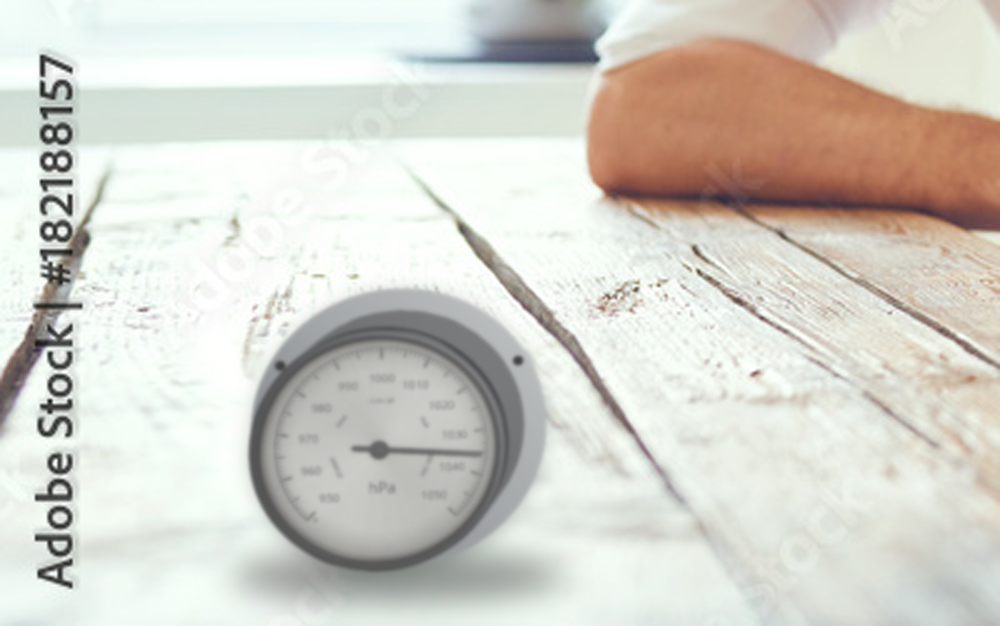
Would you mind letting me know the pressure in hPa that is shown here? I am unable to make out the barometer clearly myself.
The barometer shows 1035 hPa
